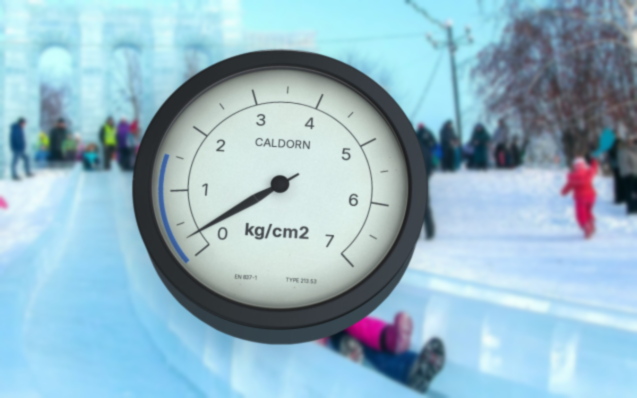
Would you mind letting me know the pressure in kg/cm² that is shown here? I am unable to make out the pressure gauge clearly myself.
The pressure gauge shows 0.25 kg/cm²
